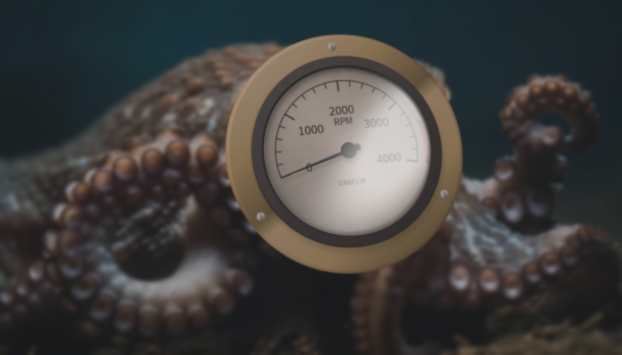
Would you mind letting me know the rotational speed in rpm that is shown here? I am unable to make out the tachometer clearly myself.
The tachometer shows 0 rpm
